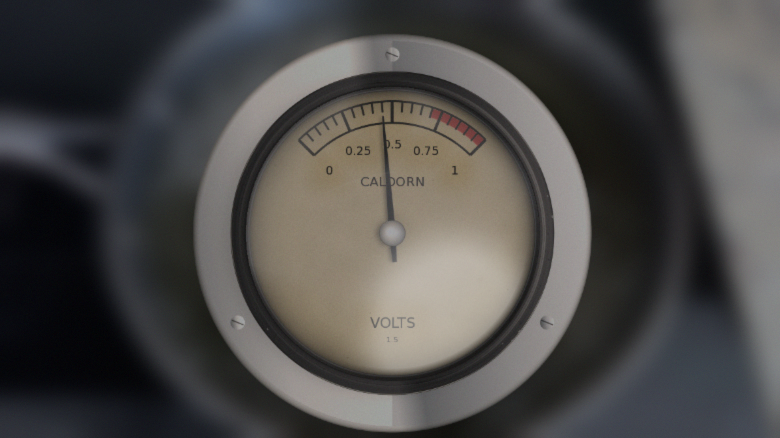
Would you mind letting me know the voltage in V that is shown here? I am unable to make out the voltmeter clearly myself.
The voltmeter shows 0.45 V
